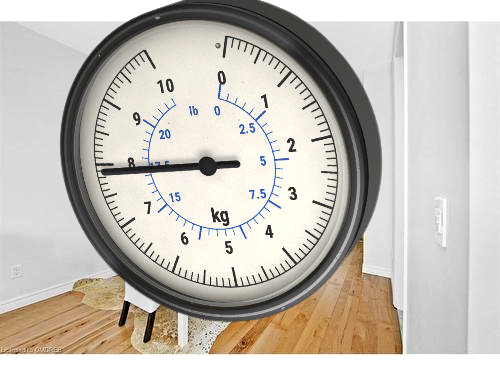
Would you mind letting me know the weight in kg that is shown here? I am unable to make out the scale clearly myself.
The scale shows 7.9 kg
